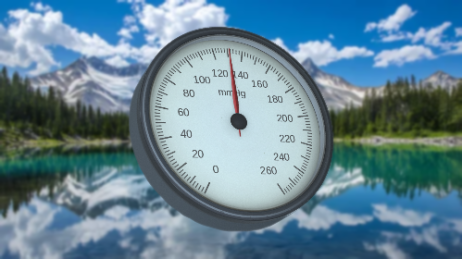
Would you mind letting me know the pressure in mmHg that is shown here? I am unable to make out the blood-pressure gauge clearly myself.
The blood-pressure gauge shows 130 mmHg
